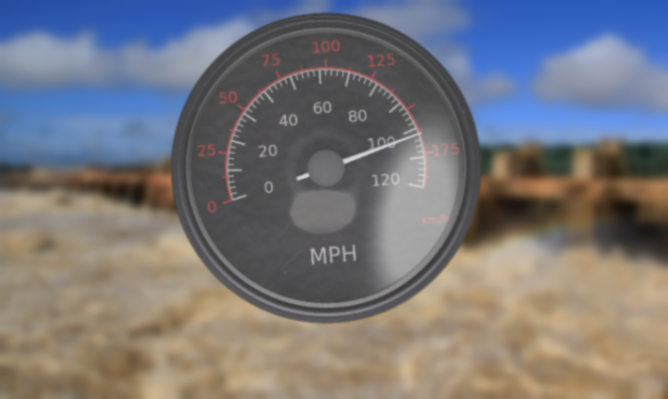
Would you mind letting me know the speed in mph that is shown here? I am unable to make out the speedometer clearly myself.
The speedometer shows 102 mph
